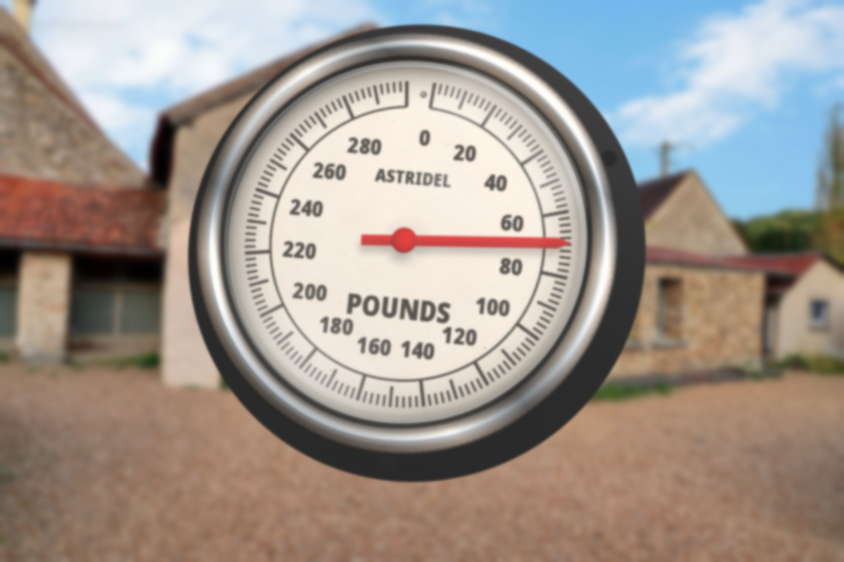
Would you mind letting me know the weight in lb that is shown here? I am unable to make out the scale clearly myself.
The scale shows 70 lb
